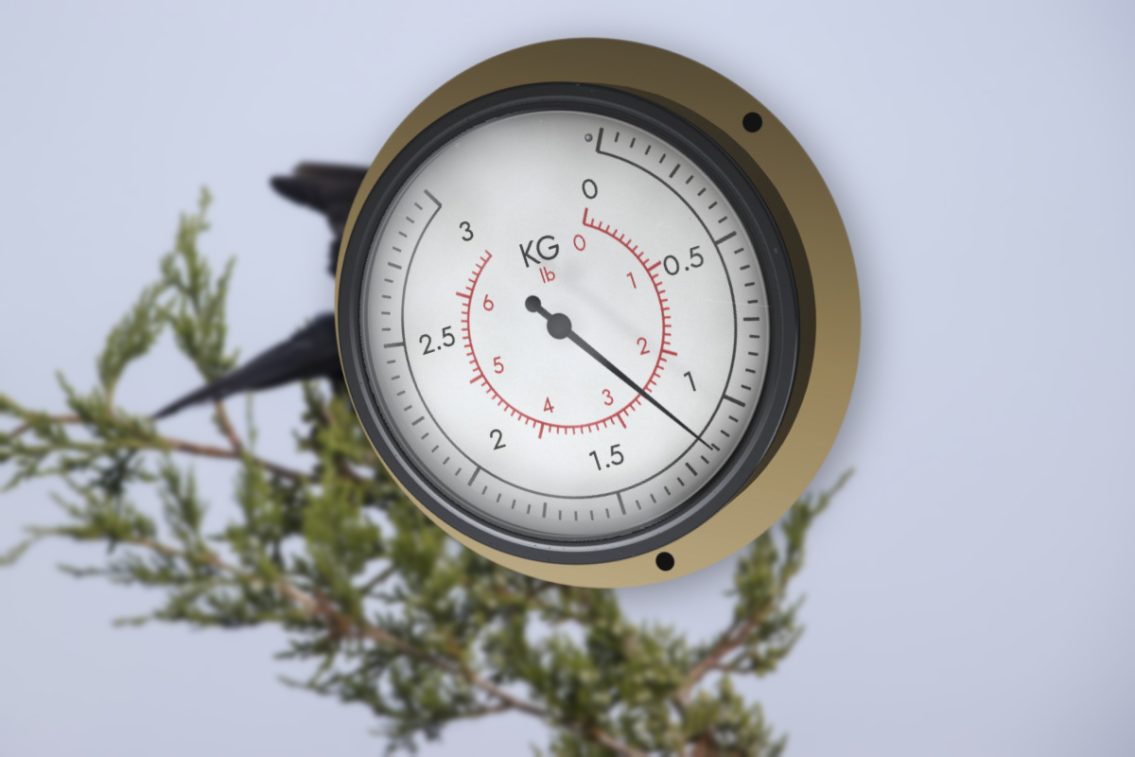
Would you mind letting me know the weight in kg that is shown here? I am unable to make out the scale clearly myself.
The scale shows 1.15 kg
